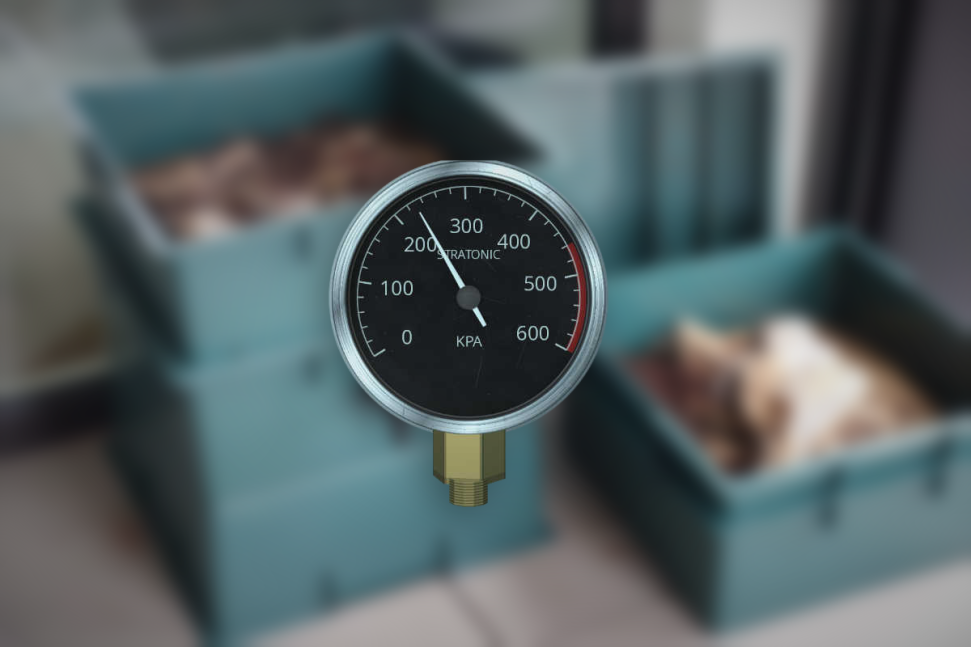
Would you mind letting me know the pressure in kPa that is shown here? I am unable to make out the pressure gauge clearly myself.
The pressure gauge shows 230 kPa
